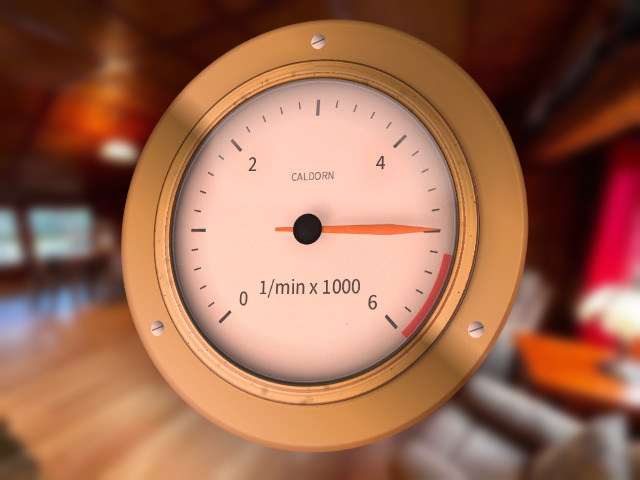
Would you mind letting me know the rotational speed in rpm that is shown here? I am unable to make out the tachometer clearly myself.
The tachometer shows 5000 rpm
